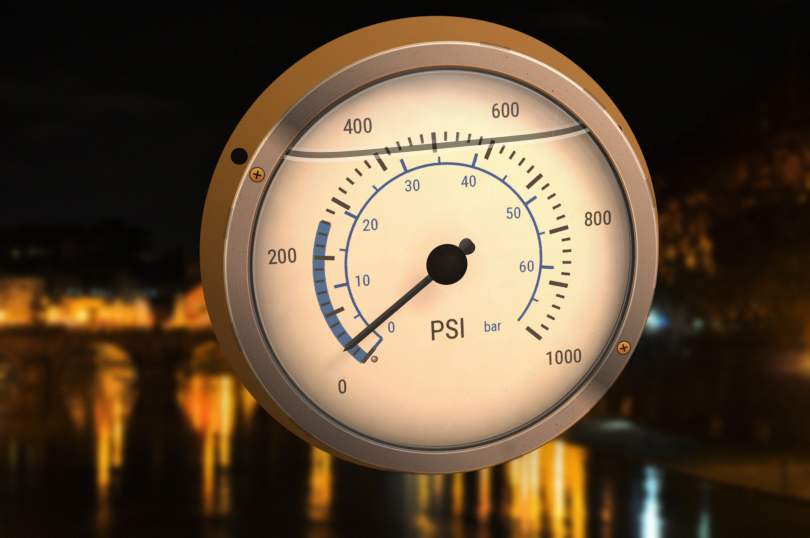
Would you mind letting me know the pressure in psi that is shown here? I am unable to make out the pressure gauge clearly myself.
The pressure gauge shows 40 psi
